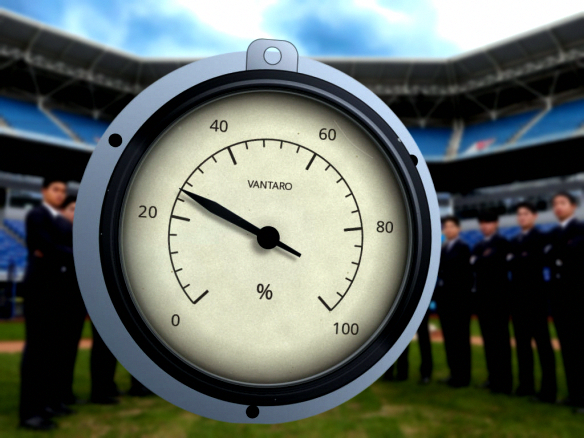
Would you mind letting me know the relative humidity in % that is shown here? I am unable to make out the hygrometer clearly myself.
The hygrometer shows 26 %
